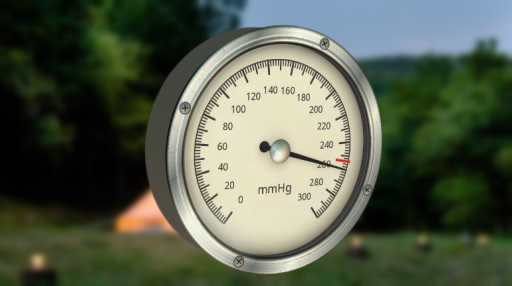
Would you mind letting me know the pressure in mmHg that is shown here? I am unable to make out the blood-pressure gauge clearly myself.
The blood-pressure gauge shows 260 mmHg
